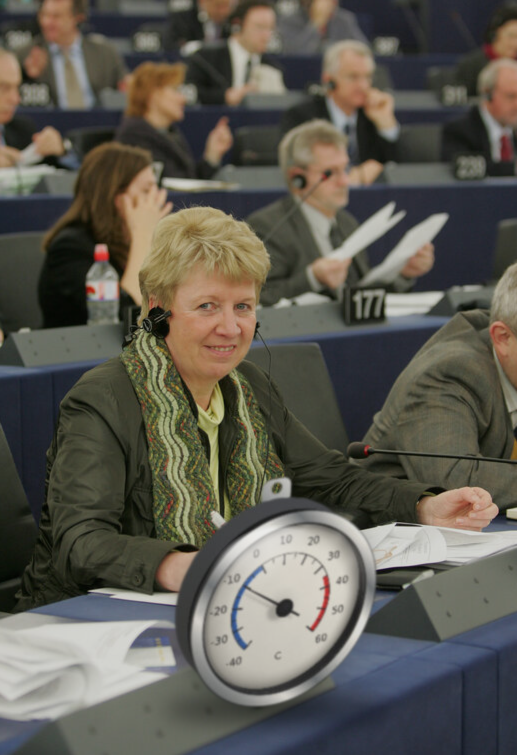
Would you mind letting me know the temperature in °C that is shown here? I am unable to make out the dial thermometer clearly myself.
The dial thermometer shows -10 °C
